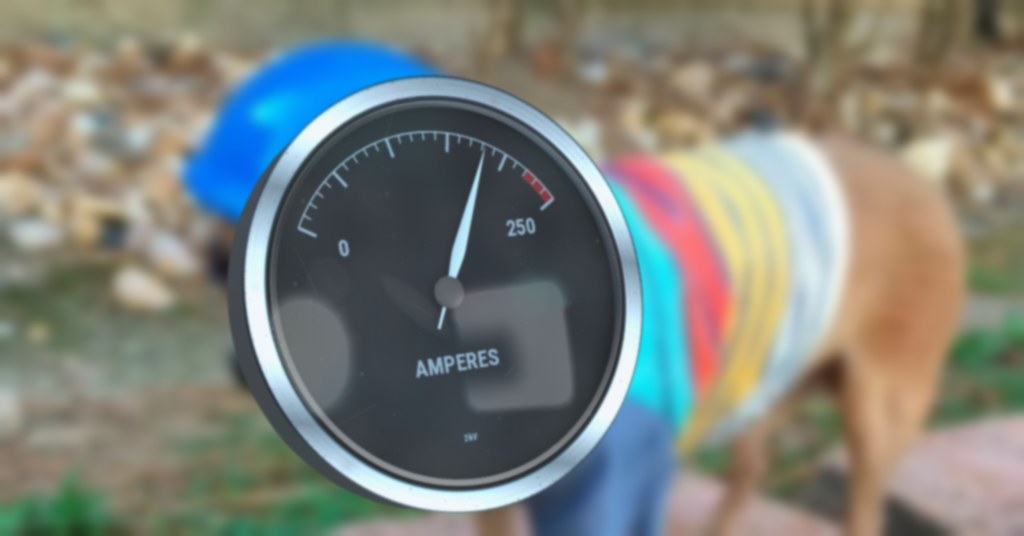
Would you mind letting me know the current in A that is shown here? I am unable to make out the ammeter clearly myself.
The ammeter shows 180 A
